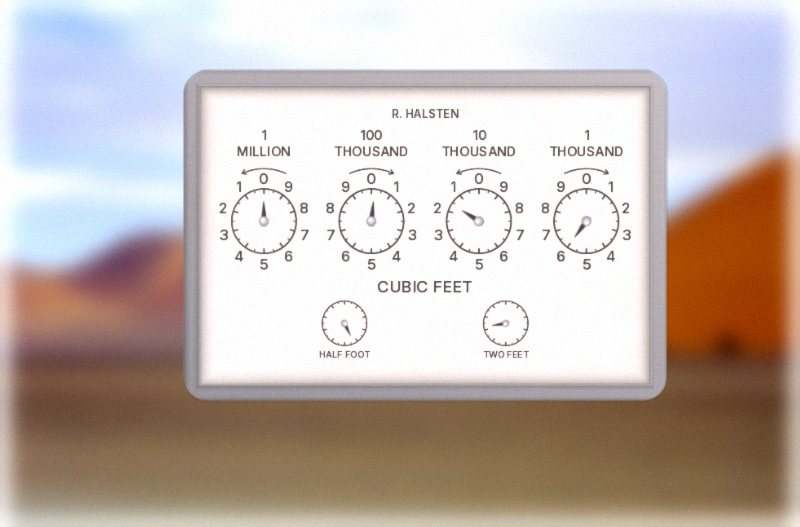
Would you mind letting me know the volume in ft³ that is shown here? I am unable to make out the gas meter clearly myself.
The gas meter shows 1600 ft³
